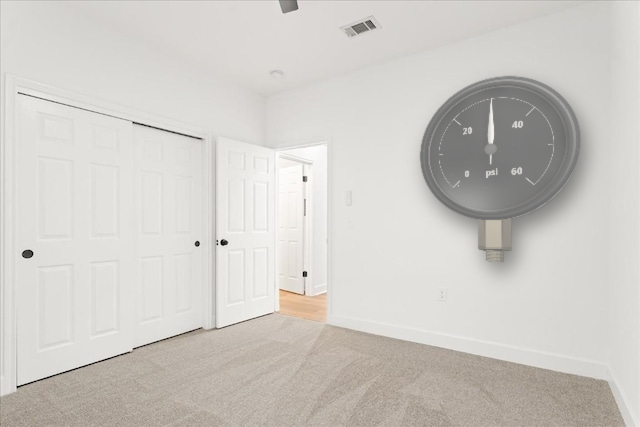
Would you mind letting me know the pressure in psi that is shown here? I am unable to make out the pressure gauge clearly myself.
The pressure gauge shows 30 psi
